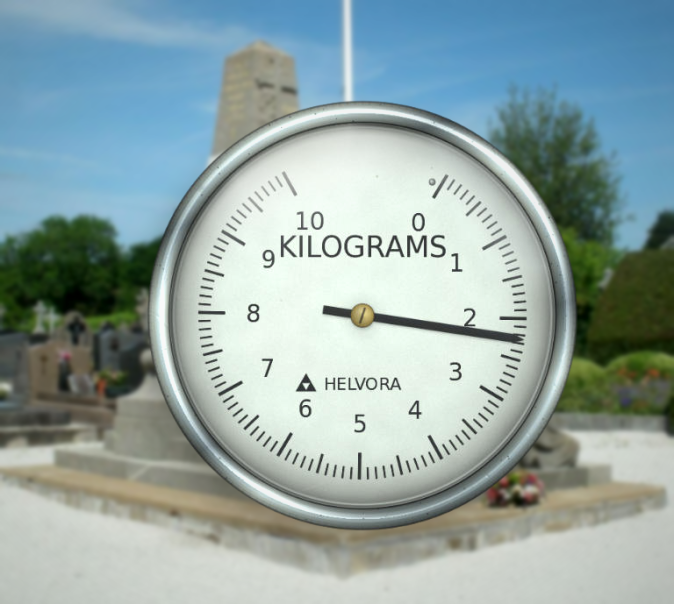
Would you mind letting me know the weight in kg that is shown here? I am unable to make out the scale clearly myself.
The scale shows 2.25 kg
